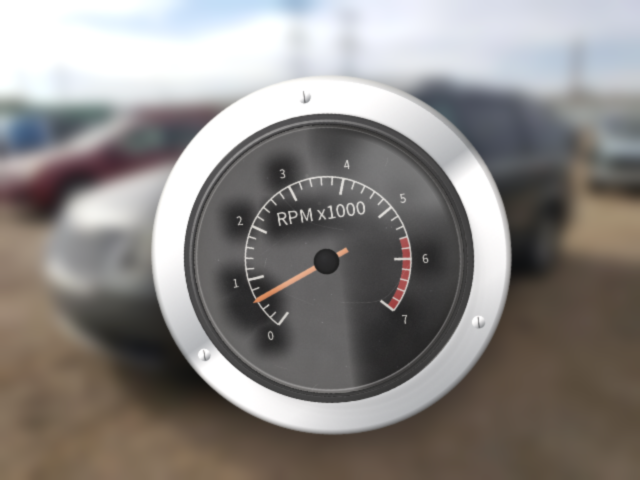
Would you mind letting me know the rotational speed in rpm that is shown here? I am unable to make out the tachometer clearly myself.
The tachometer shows 600 rpm
